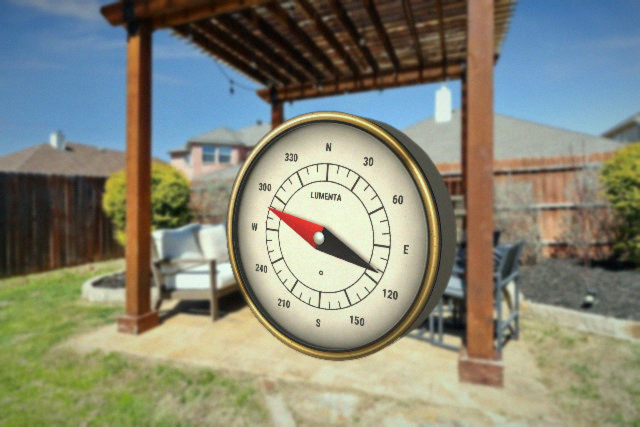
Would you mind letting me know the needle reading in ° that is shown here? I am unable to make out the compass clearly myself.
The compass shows 290 °
